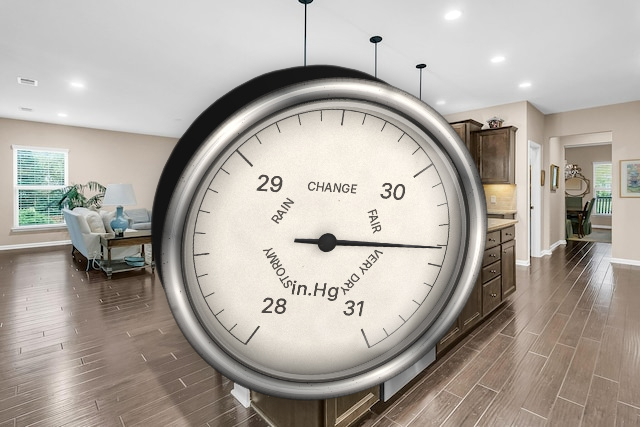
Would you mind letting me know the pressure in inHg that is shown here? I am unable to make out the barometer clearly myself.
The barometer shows 30.4 inHg
